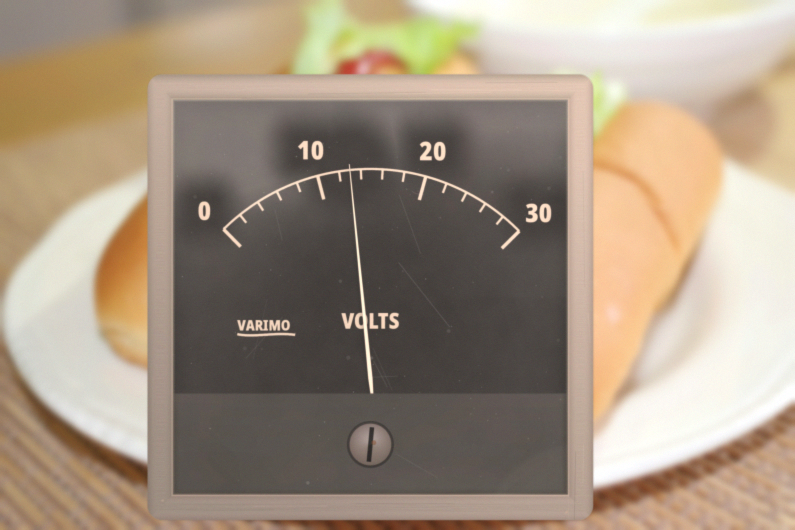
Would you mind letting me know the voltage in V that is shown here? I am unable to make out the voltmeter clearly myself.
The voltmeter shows 13 V
